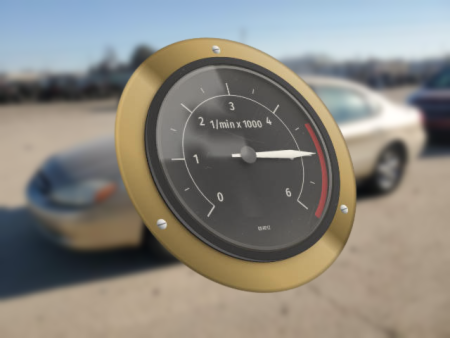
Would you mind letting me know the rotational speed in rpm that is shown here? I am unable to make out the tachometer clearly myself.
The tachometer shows 5000 rpm
